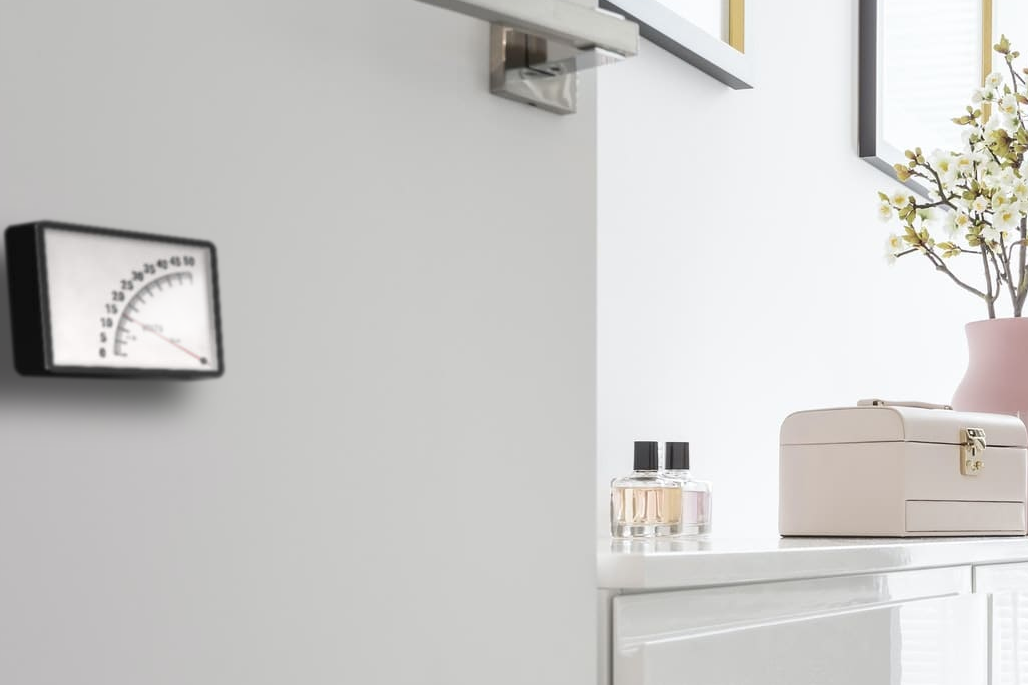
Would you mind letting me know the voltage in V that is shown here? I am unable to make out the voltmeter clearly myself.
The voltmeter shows 15 V
